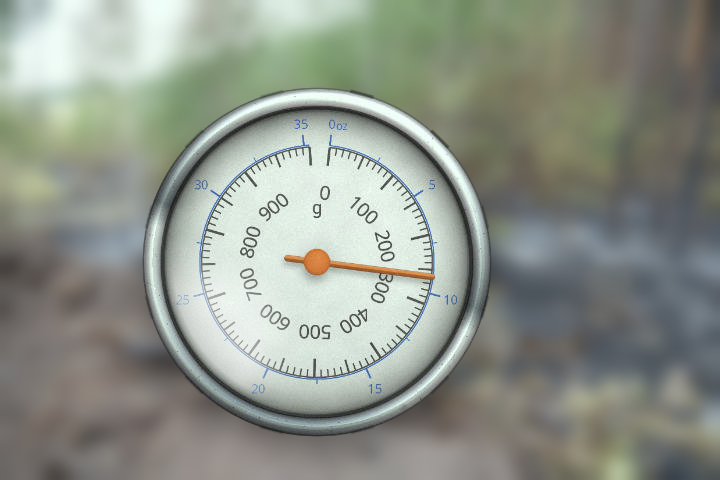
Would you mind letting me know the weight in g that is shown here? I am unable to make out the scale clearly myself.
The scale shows 260 g
